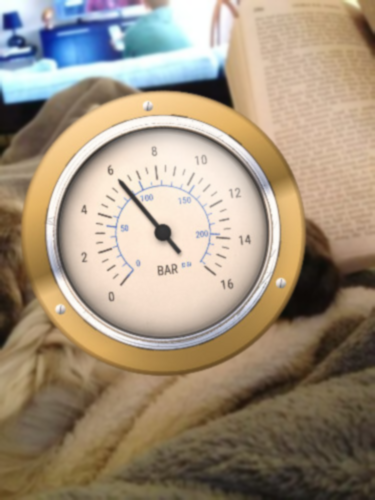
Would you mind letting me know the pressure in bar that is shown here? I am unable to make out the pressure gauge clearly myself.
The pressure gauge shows 6 bar
